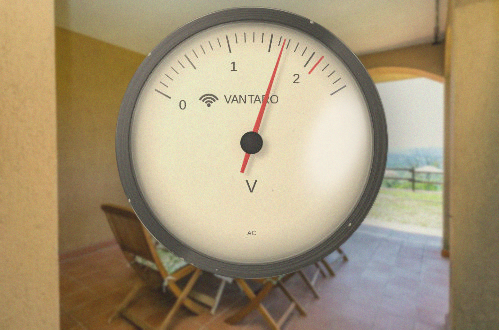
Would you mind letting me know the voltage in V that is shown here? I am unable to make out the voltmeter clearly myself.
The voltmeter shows 1.65 V
